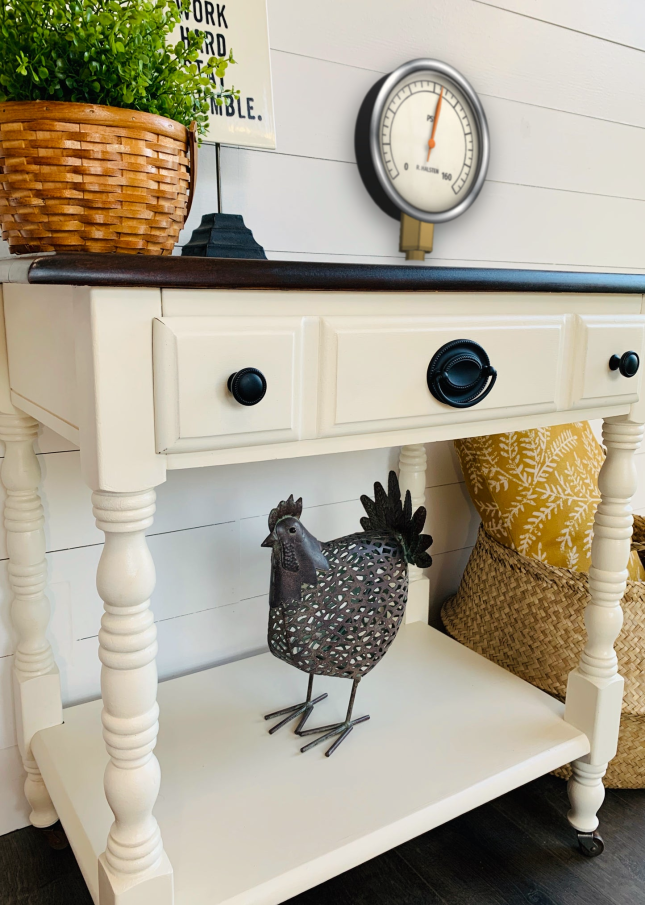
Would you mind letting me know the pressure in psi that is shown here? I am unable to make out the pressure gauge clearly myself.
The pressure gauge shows 85 psi
